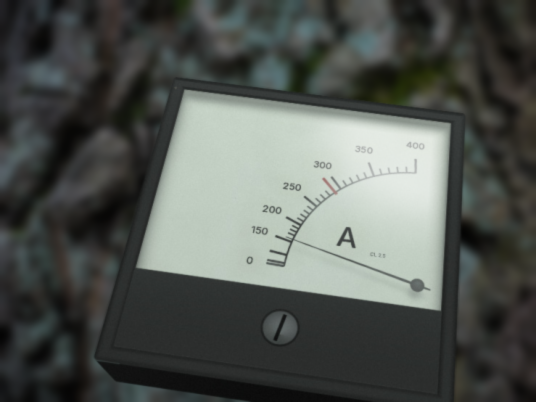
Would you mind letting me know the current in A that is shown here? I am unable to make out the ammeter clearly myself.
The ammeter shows 150 A
